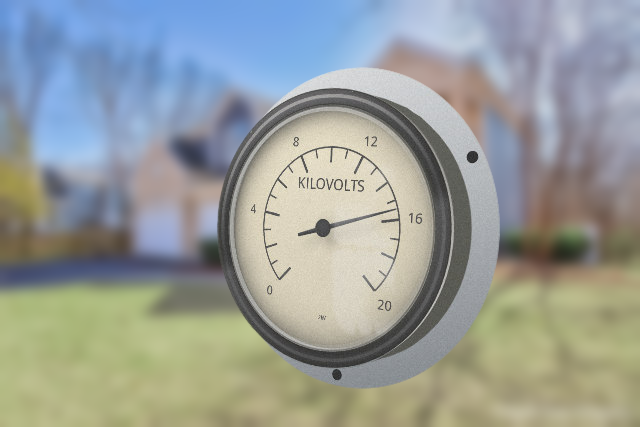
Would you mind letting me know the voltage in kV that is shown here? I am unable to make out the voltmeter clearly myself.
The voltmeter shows 15.5 kV
